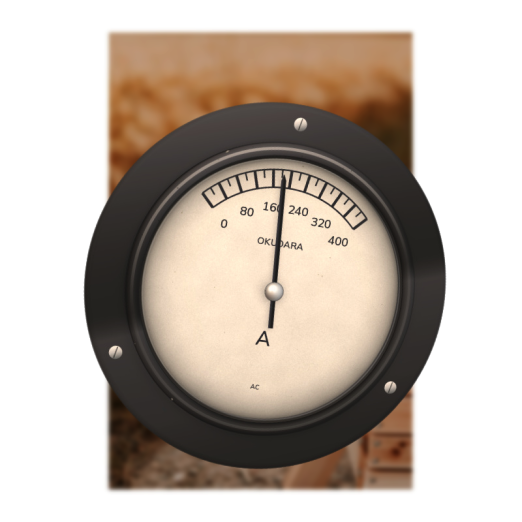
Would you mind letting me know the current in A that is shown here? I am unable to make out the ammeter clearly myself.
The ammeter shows 180 A
